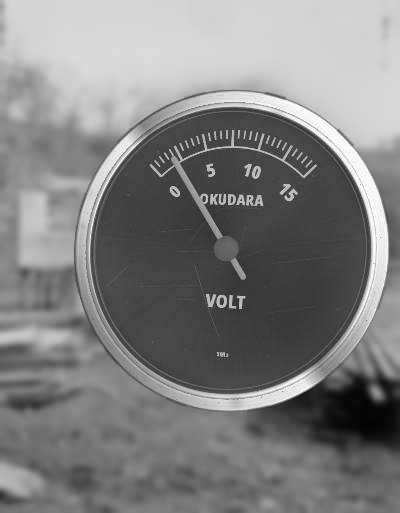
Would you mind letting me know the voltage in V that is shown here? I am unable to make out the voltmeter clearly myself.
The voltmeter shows 2 V
